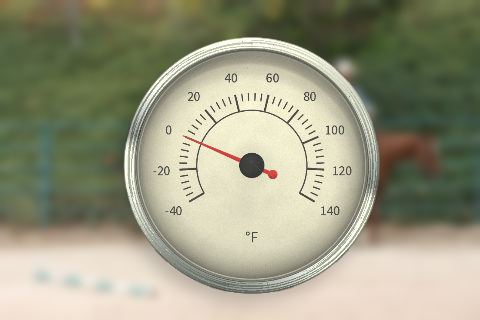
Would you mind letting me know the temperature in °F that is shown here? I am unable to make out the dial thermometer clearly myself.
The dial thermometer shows 0 °F
